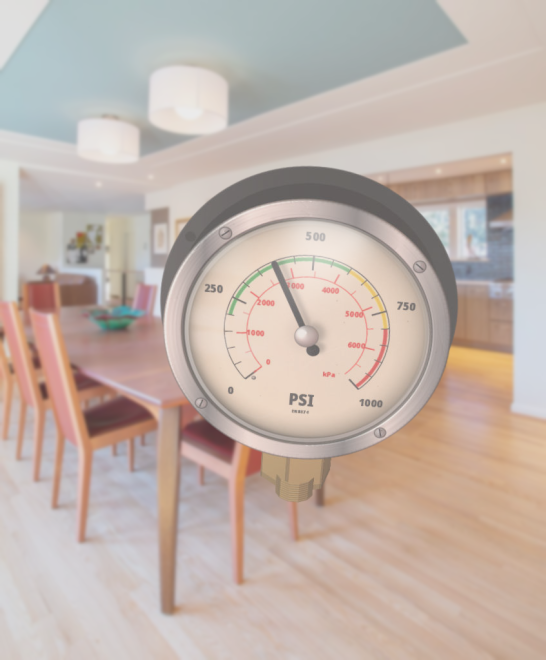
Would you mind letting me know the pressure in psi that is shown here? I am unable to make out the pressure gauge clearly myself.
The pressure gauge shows 400 psi
